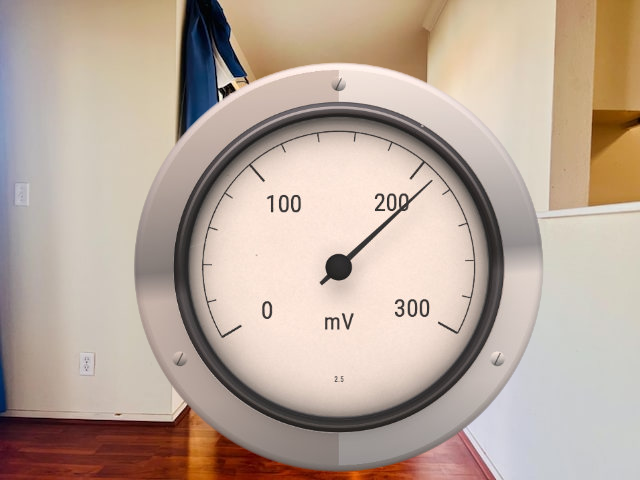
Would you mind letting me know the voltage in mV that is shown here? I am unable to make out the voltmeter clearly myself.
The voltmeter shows 210 mV
